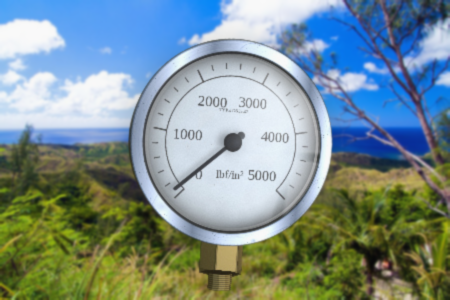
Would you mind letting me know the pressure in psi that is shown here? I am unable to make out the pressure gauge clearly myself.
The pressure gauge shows 100 psi
